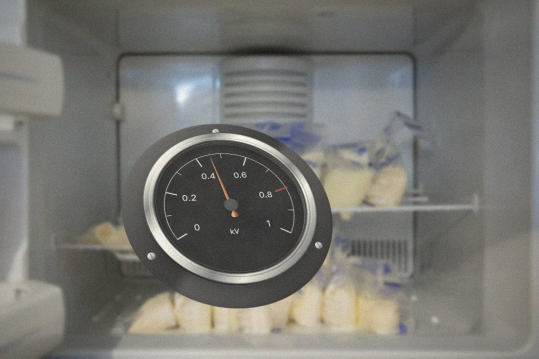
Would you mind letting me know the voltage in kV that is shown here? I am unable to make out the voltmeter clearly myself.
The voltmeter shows 0.45 kV
